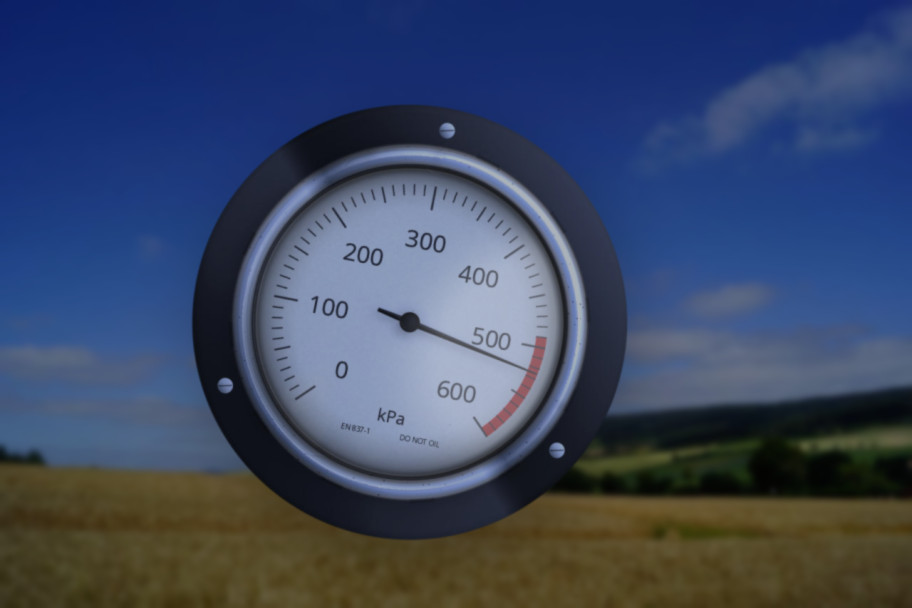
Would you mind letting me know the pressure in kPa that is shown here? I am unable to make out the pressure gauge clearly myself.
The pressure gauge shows 525 kPa
